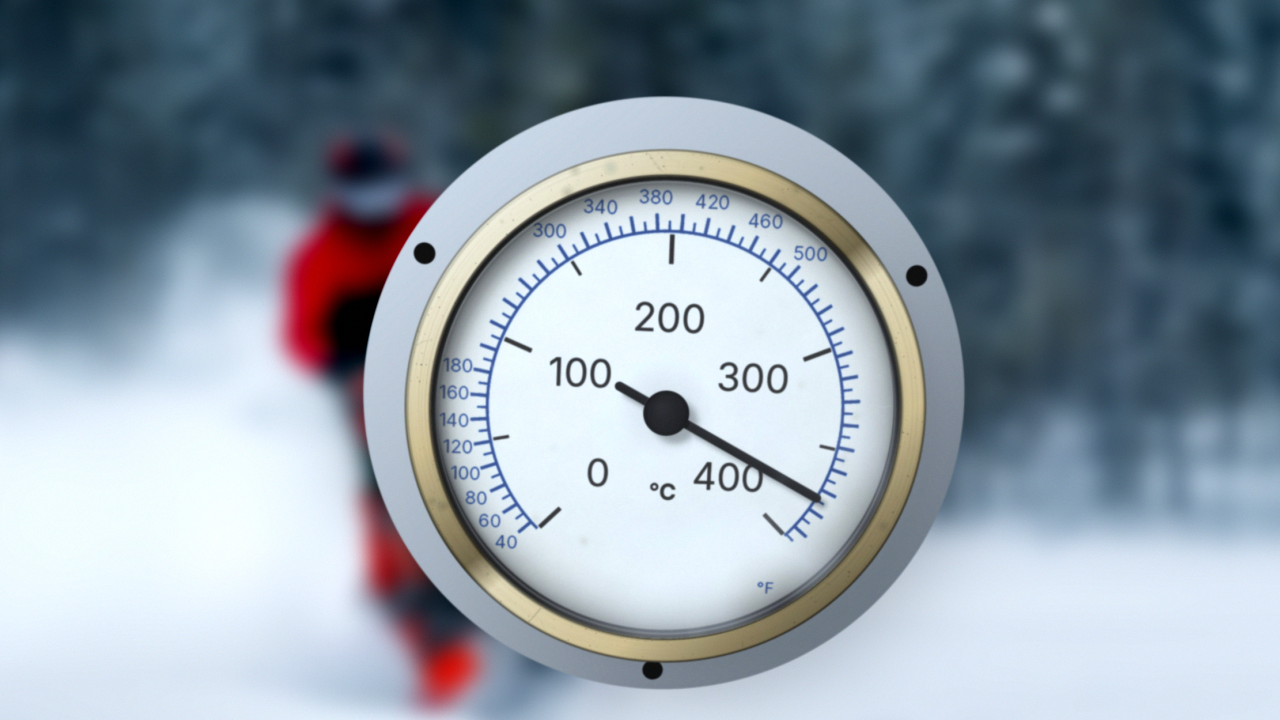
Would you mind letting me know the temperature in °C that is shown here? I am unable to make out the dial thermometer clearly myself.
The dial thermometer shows 375 °C
